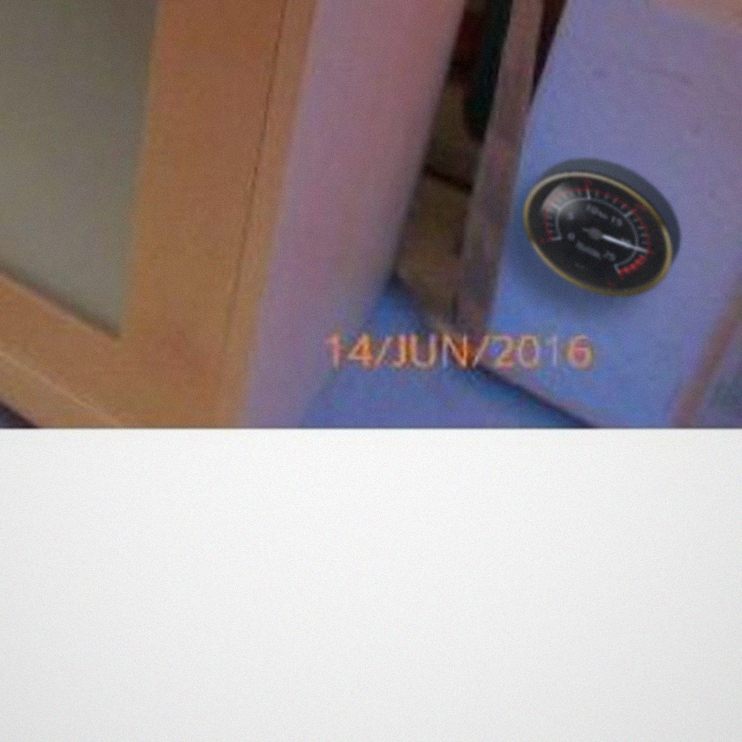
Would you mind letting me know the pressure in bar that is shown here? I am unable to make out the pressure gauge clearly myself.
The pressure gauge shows 20 bar
